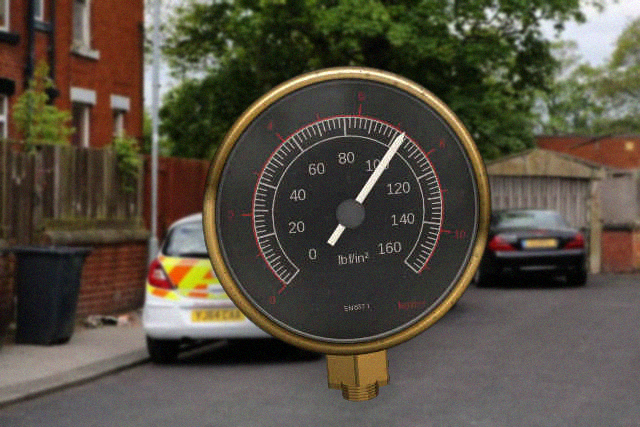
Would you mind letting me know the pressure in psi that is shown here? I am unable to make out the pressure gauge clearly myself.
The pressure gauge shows 102 psi
